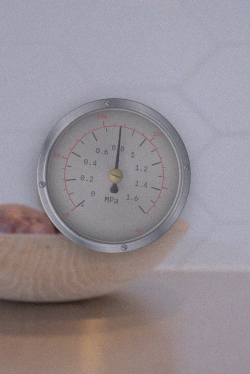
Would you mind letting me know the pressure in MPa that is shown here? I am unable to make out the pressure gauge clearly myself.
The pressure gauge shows 0.8 MPa
